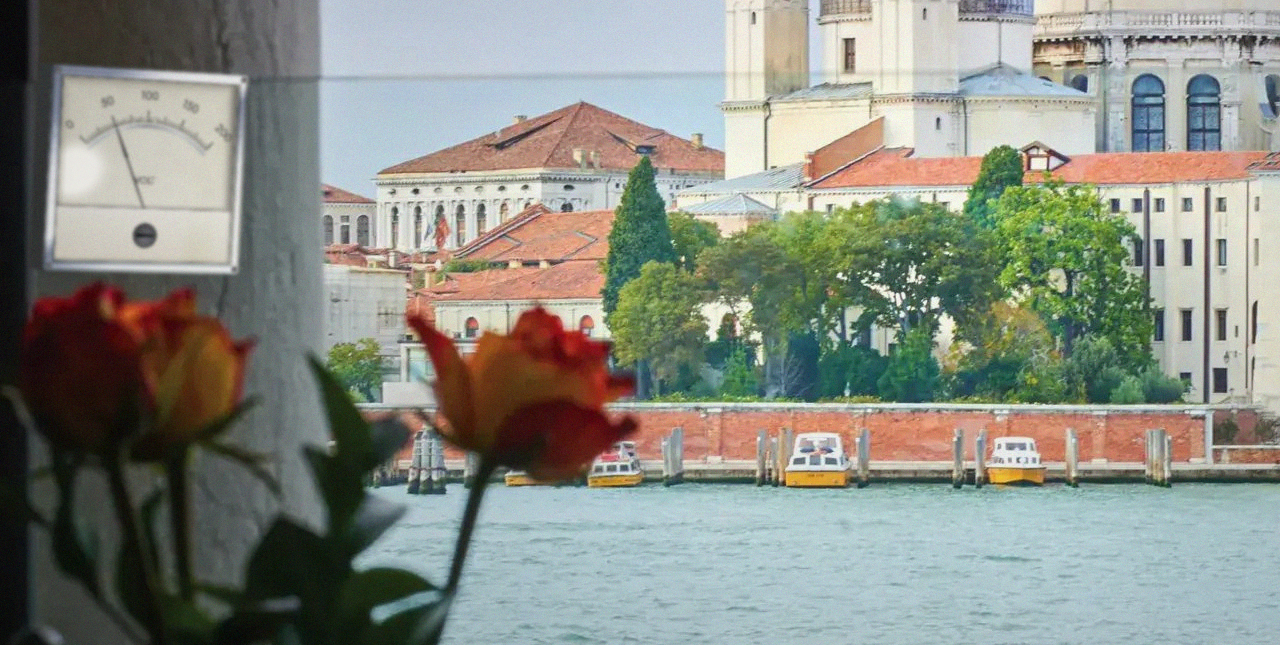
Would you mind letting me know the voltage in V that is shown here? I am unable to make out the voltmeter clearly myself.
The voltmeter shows 50 V
